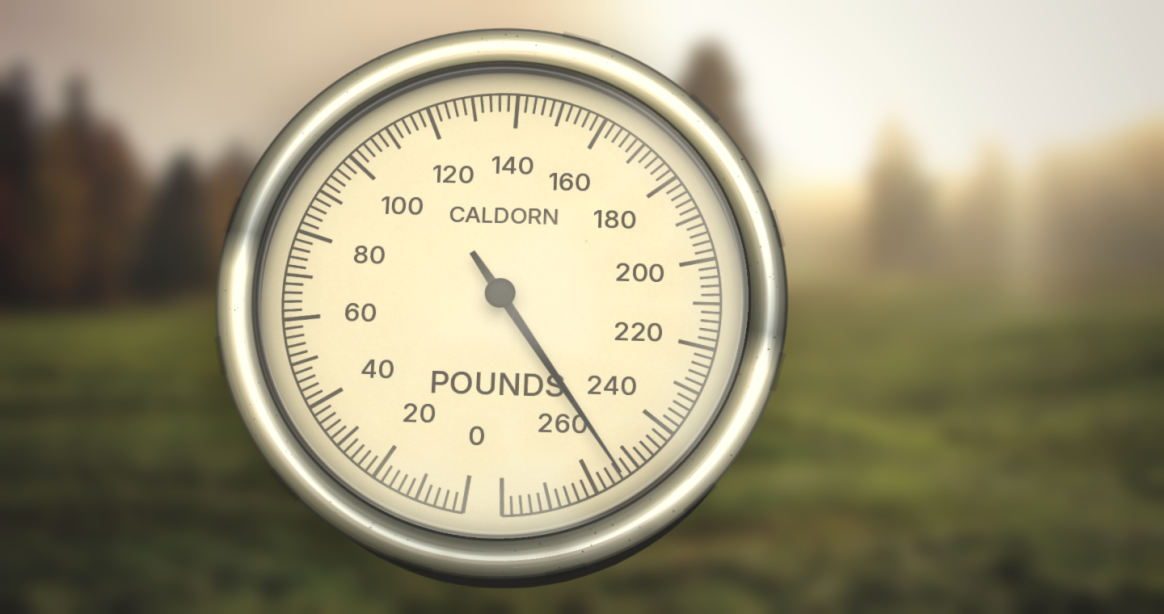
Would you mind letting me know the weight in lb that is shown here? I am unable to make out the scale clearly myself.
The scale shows 254 lb
